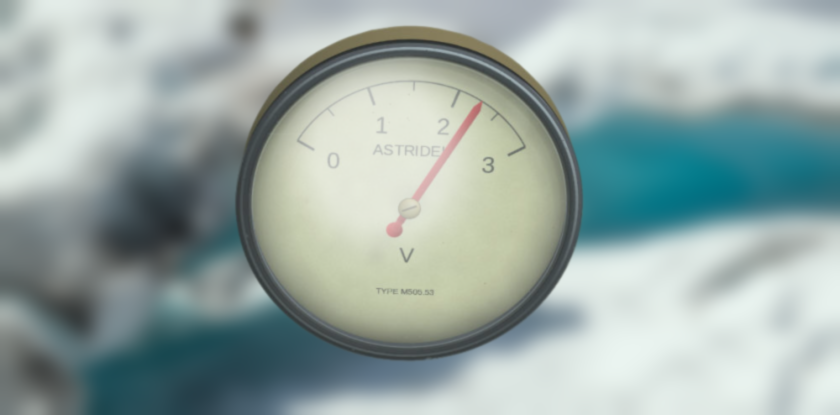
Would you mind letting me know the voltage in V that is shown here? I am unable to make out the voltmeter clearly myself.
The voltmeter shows 2.25 V
